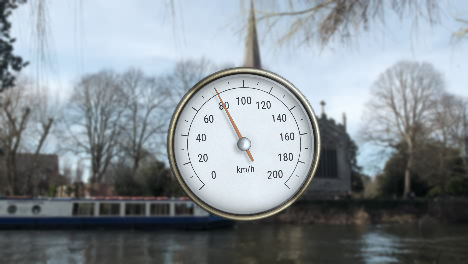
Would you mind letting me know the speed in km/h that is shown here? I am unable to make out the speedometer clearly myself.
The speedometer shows 80 km/h
